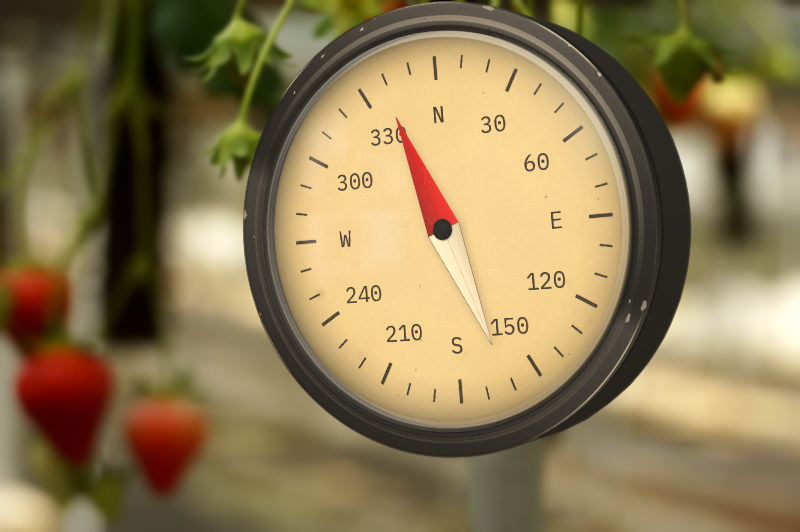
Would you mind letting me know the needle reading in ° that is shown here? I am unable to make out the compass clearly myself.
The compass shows 340 °
